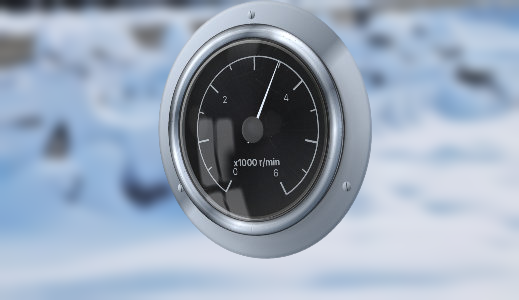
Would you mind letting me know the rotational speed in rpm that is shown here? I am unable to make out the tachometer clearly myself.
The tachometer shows 3500 rpm
